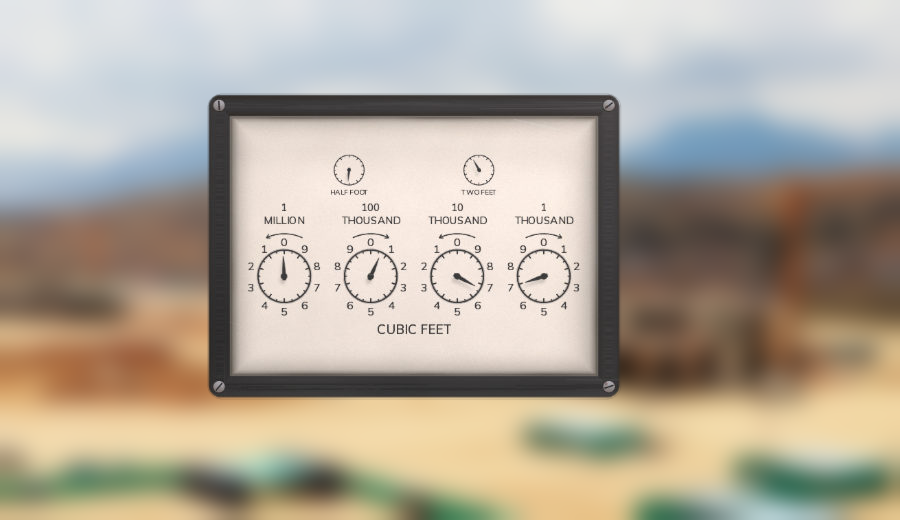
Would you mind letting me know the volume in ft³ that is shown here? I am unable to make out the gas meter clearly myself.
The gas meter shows 6700 ft³
